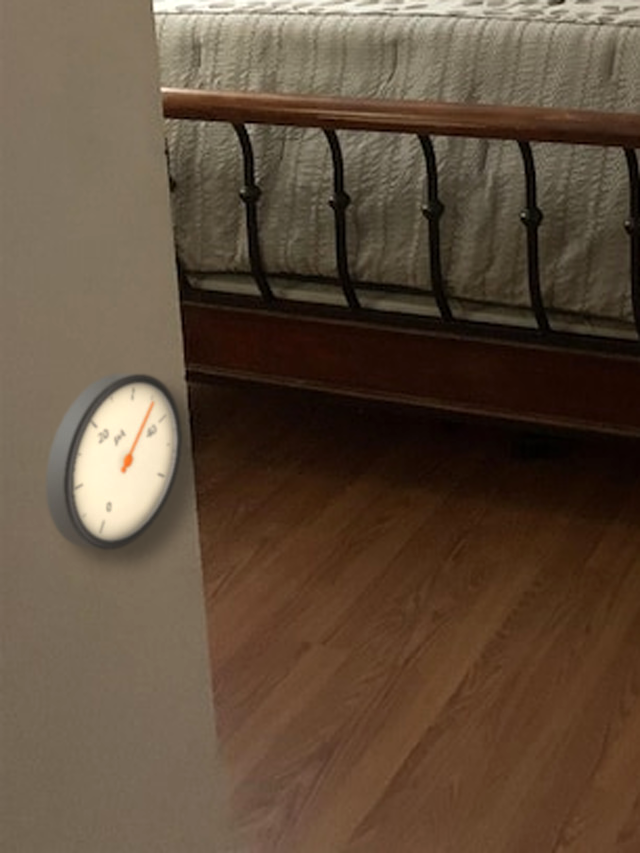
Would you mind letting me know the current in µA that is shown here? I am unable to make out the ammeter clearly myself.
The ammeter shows 35 µA
